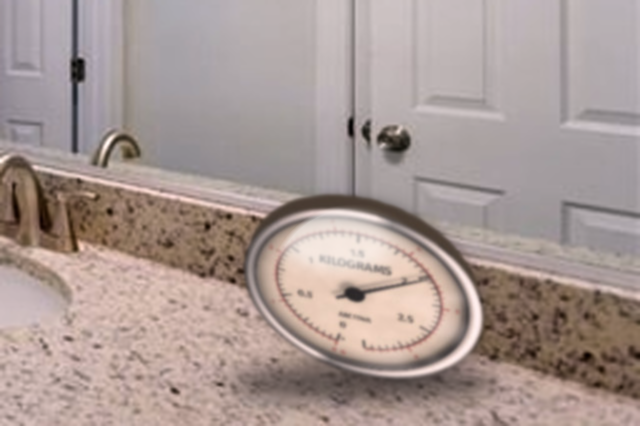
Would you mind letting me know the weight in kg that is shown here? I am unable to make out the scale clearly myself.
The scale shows 2 kg
